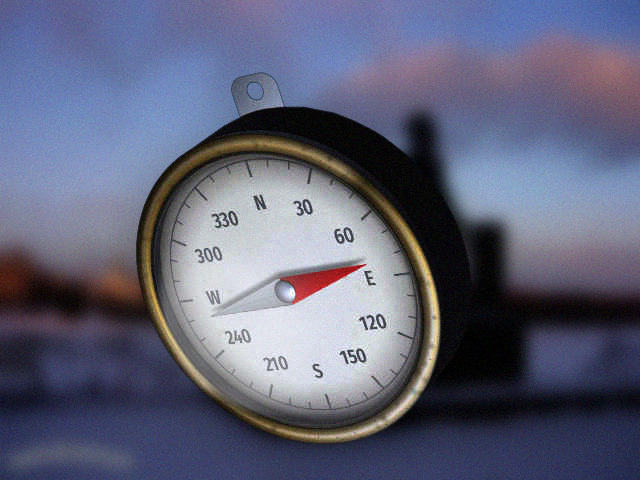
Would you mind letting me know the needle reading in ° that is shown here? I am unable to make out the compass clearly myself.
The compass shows 80 °
